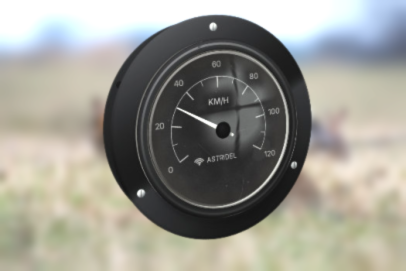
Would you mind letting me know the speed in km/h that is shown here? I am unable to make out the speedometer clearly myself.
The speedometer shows 30 km/h
